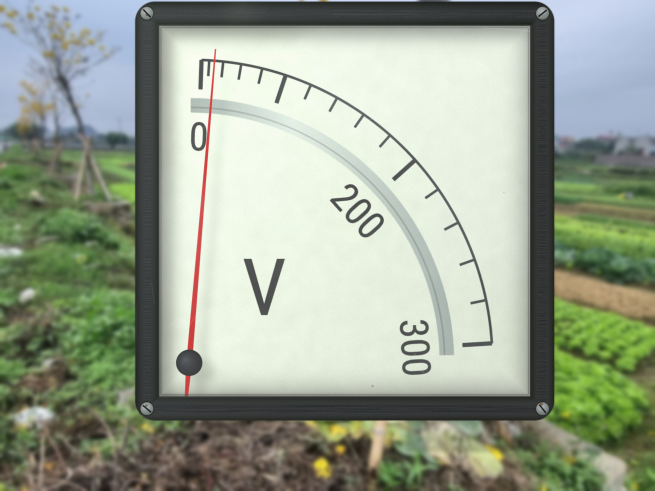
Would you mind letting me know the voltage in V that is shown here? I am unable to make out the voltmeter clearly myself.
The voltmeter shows 30 V
